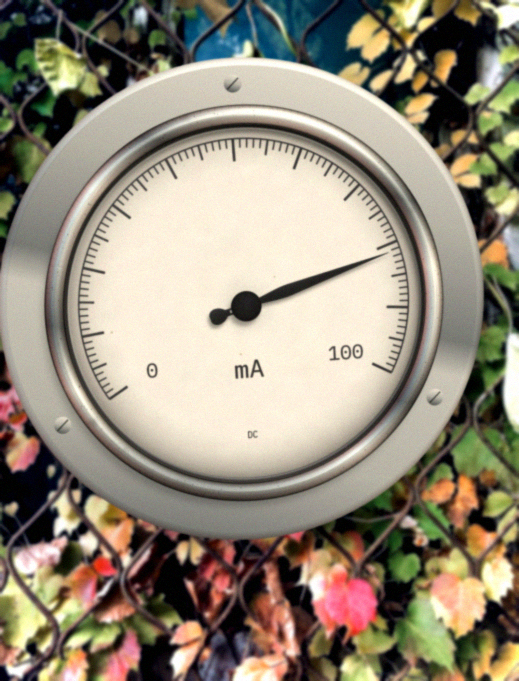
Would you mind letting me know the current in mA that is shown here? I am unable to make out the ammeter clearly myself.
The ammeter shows 81 mA
